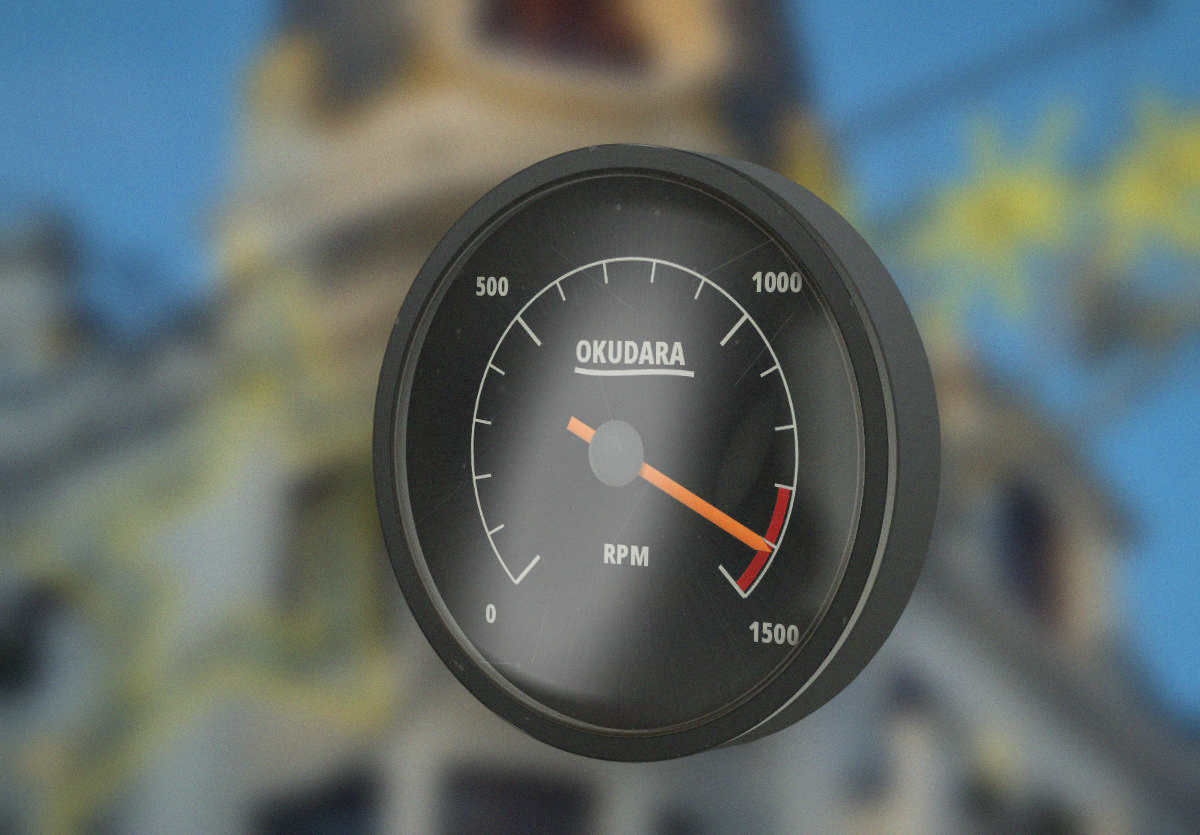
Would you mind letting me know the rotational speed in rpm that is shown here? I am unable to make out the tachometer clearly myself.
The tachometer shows 1400 rpm
